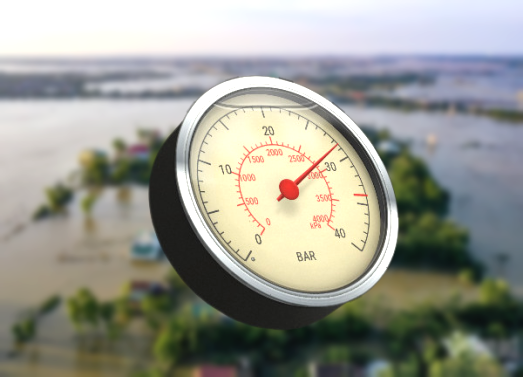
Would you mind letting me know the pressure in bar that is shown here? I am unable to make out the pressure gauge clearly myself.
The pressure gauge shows 28.5 bar
